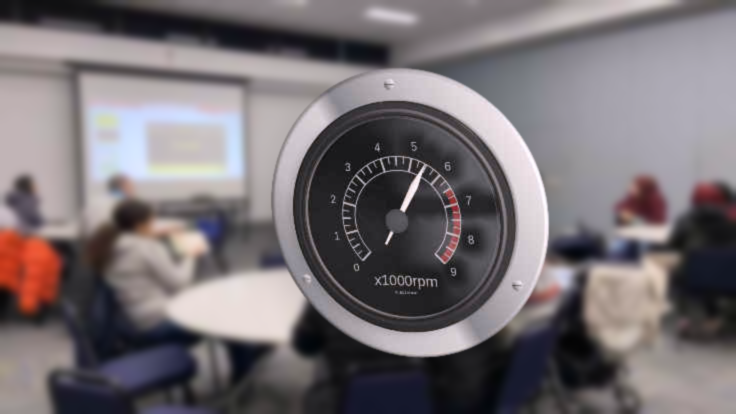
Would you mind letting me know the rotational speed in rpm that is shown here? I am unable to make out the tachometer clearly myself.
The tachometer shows 5500 rpm
